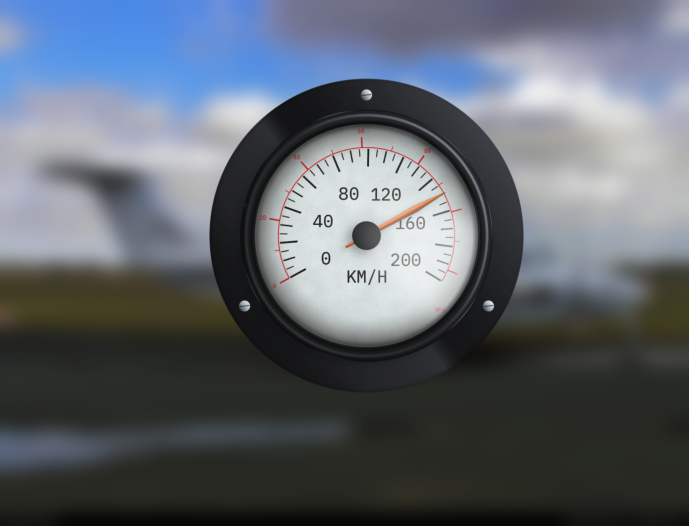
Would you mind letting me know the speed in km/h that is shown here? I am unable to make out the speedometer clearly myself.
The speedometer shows 150 km/h
